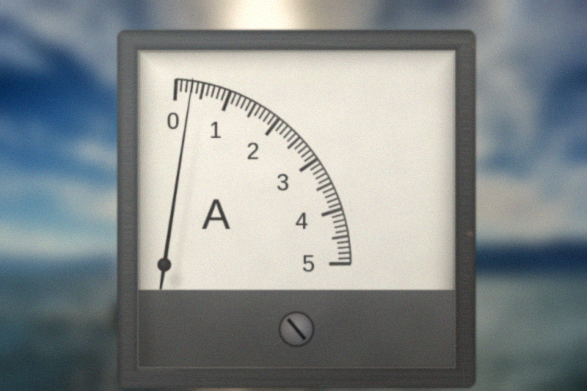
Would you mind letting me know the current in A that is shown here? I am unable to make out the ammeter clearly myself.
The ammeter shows 0.3 A
